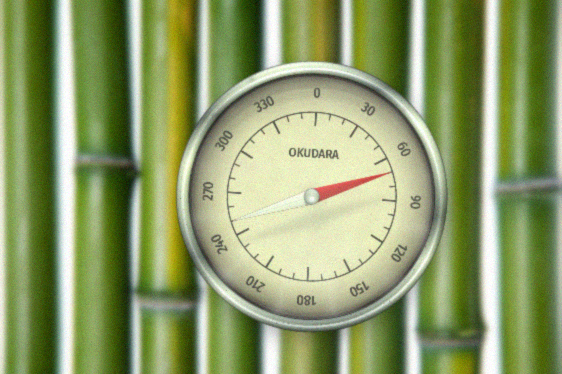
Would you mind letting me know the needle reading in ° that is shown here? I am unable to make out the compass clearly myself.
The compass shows 70 °
